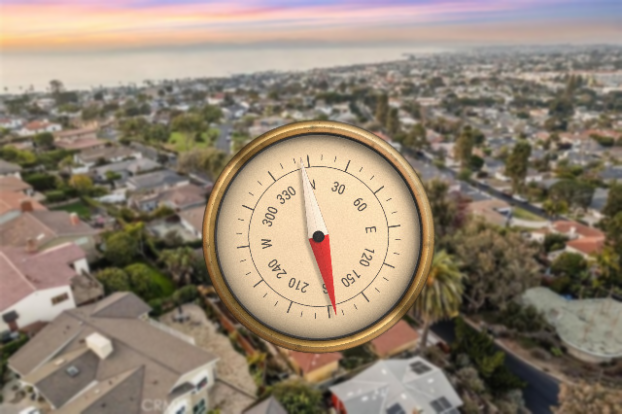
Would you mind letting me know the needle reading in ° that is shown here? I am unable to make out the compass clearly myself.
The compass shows 175 °
